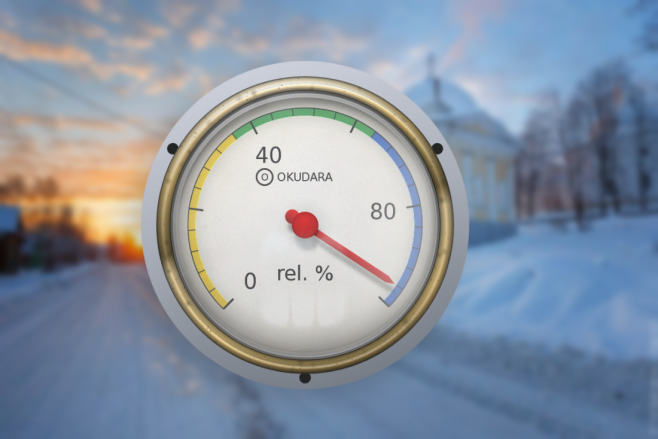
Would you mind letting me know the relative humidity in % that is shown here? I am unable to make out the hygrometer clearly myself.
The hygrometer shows 96 %
